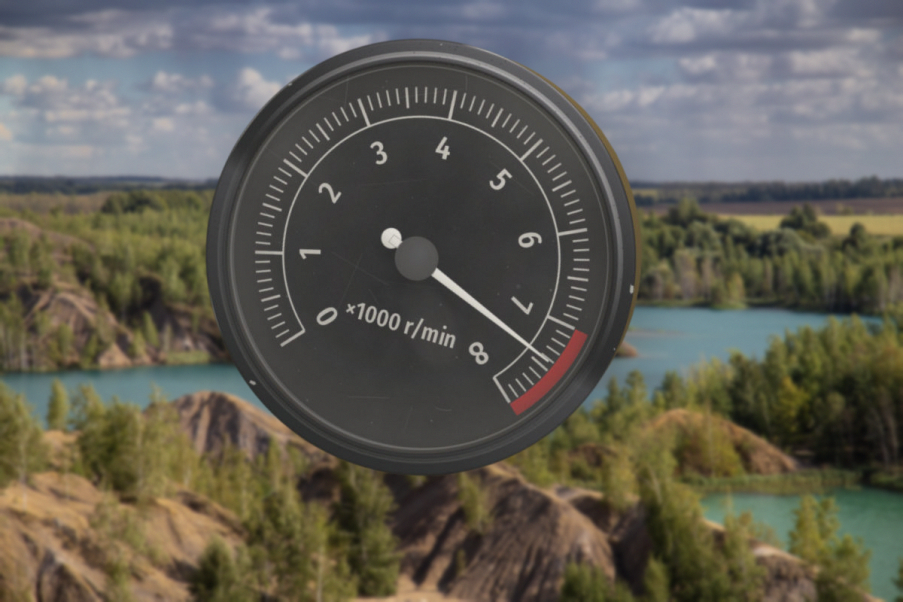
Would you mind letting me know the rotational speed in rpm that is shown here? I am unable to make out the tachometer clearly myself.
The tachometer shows 7400 rpm
